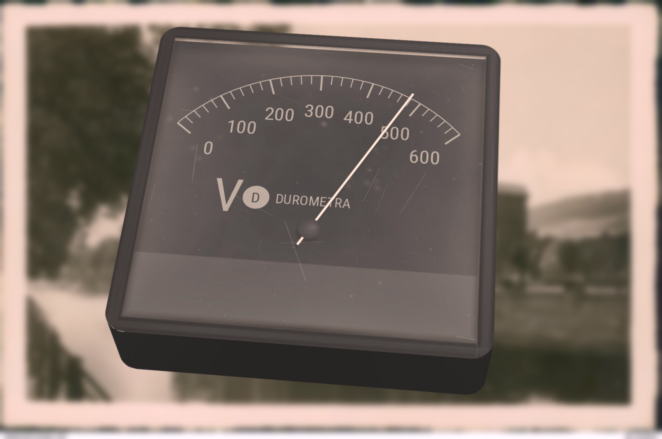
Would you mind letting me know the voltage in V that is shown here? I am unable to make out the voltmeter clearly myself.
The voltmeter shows 480 V
